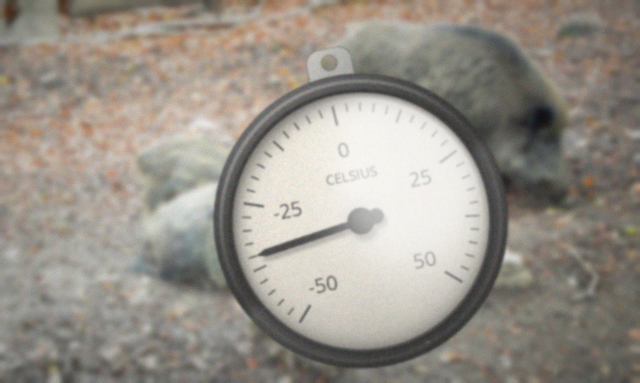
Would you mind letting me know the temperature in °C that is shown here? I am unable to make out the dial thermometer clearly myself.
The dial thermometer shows -35 °C
